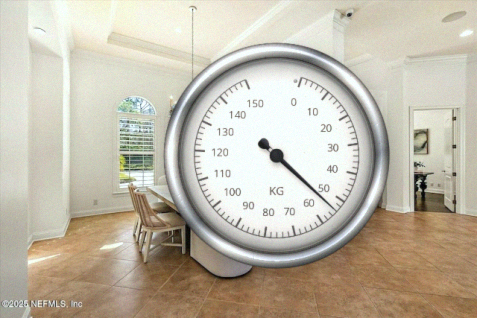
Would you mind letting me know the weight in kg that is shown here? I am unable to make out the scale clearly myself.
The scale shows 54 kg
